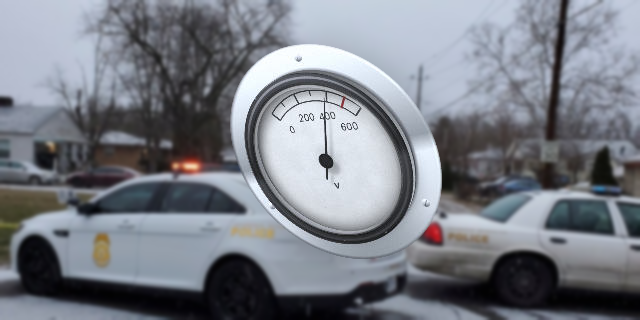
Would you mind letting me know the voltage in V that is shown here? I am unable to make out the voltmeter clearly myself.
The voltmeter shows 400 V
